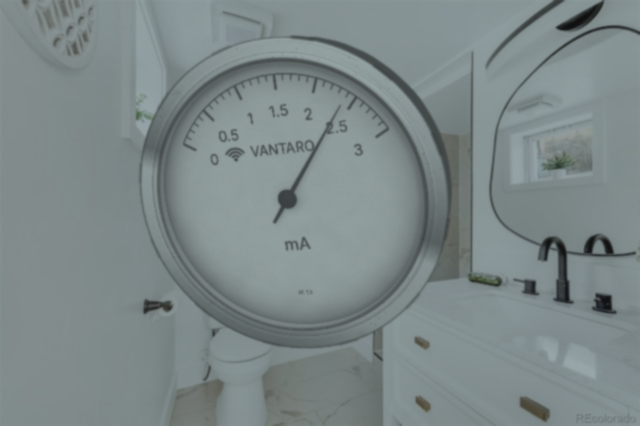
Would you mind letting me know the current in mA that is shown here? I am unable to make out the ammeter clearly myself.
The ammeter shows 2.4 mA
